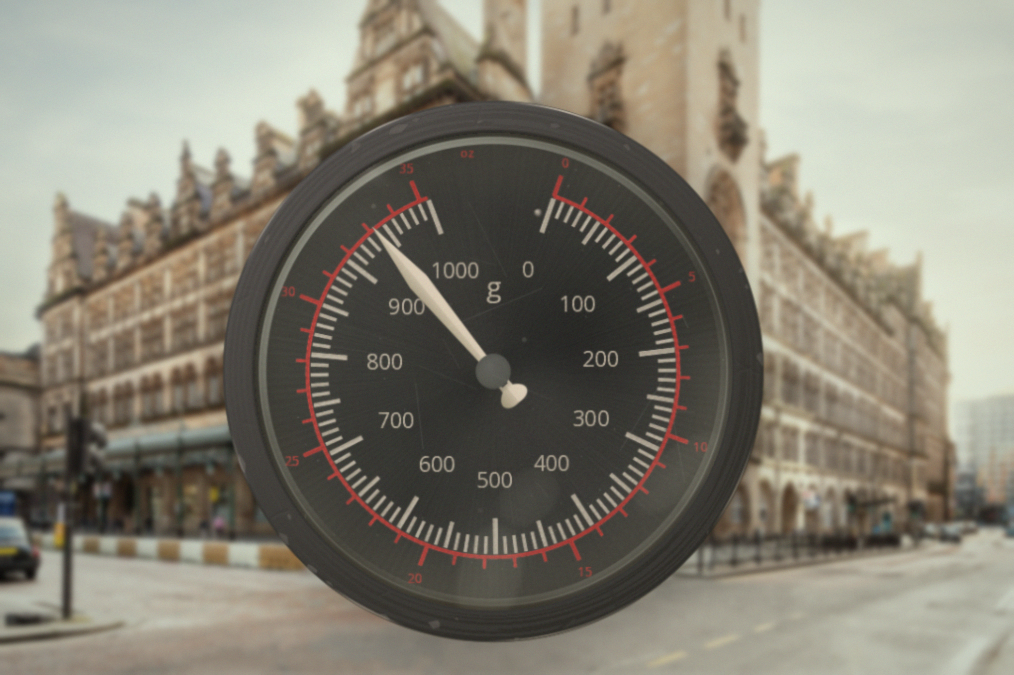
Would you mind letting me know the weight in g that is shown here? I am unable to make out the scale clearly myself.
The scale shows 940 g
